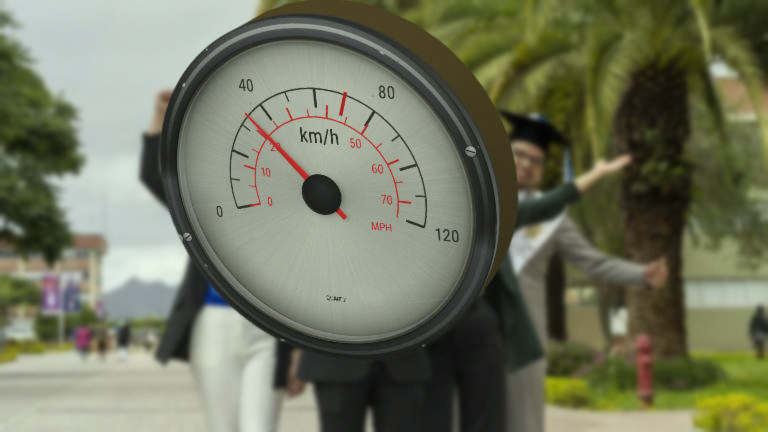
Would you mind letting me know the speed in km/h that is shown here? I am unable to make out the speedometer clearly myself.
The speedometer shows 35 km/h
